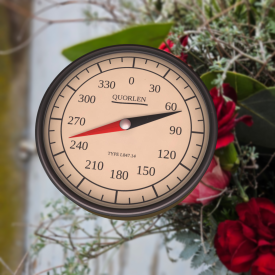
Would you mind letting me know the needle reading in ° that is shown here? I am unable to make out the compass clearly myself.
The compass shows 250 °
